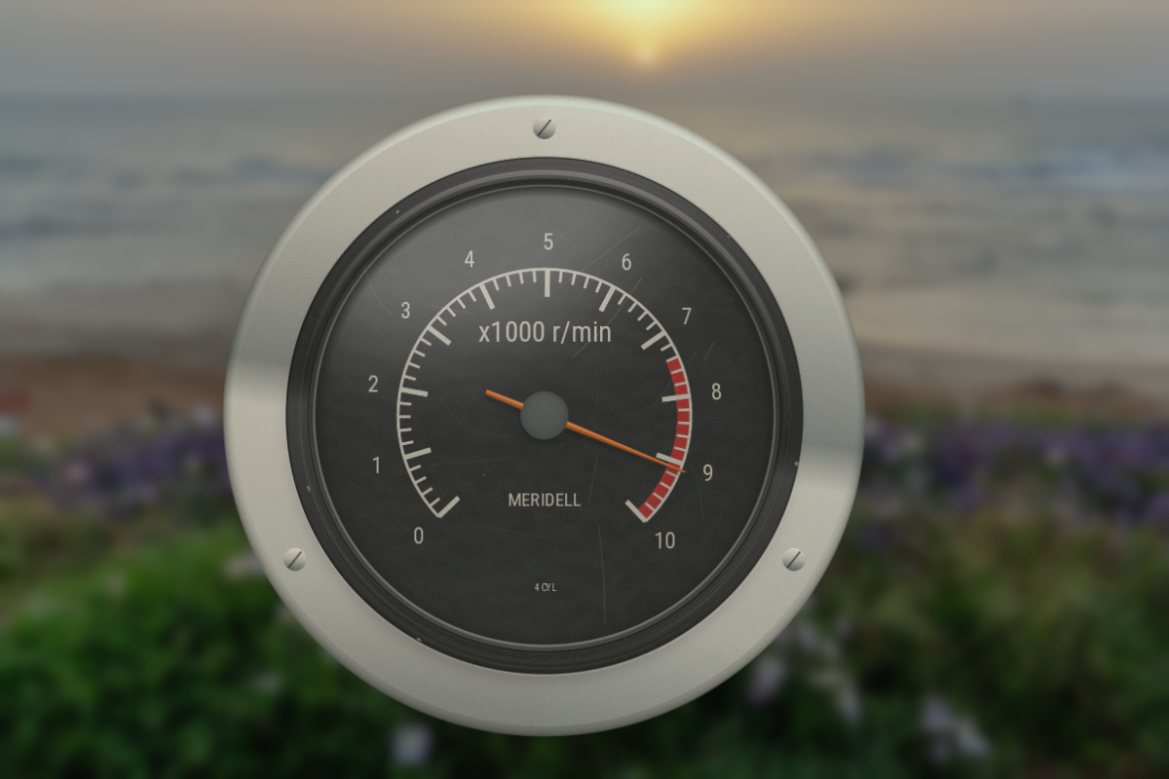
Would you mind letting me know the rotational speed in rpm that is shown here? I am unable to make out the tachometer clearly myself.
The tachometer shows 9100 rpm
